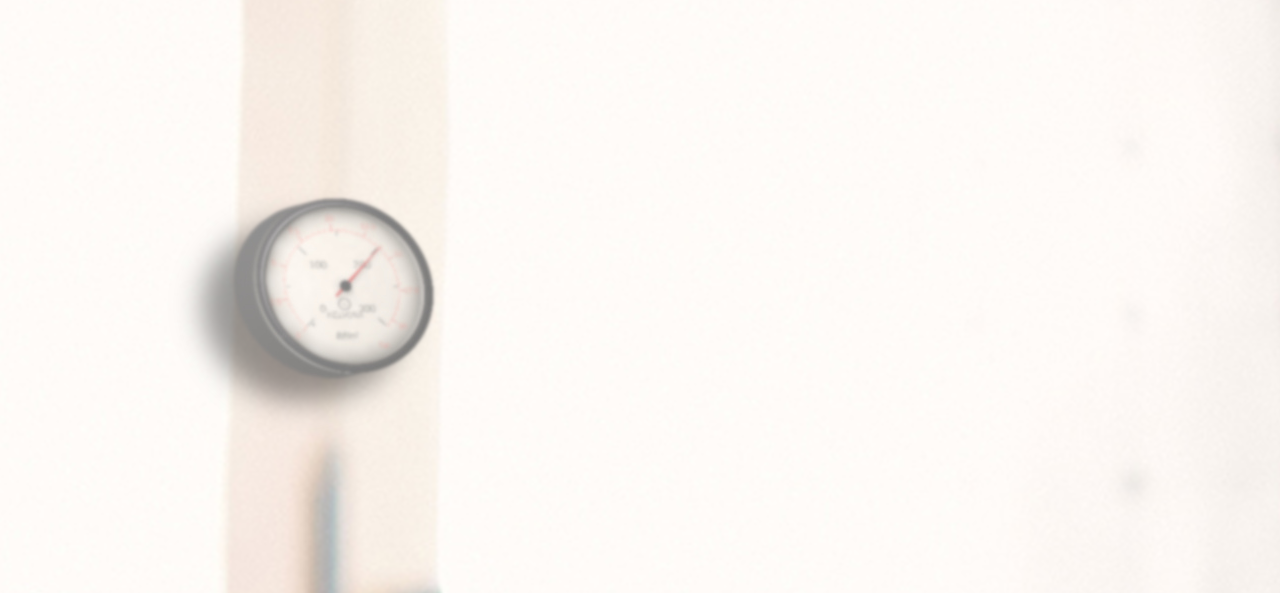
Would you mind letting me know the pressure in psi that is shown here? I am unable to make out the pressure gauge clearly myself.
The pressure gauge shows 200 psi
